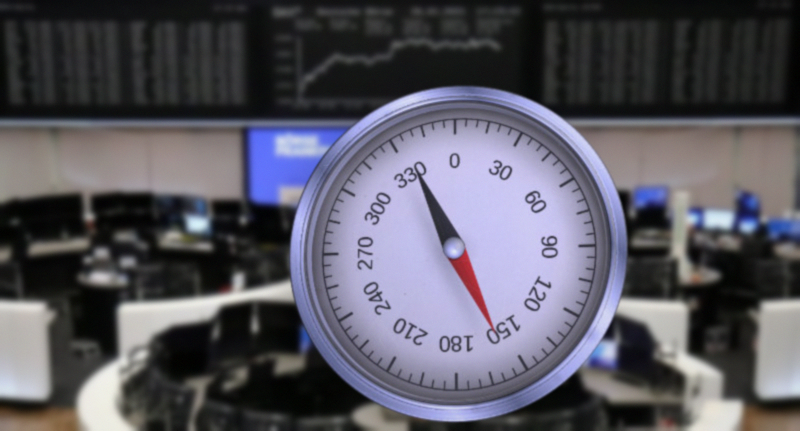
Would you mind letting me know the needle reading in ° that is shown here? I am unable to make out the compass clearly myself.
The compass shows 155 °
